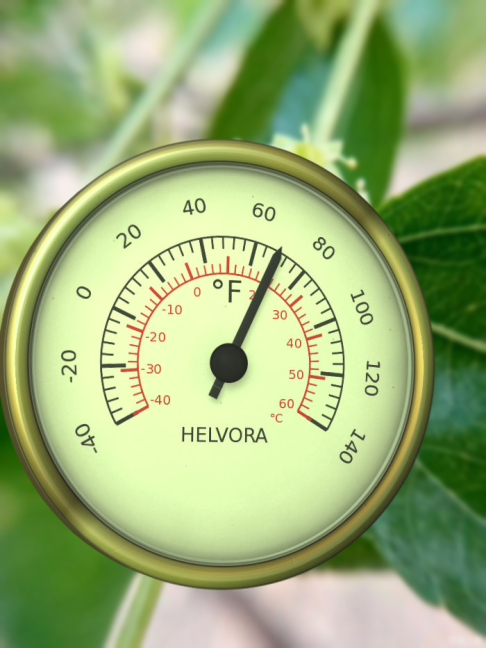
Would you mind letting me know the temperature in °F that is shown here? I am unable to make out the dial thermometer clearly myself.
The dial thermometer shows 68 °F
